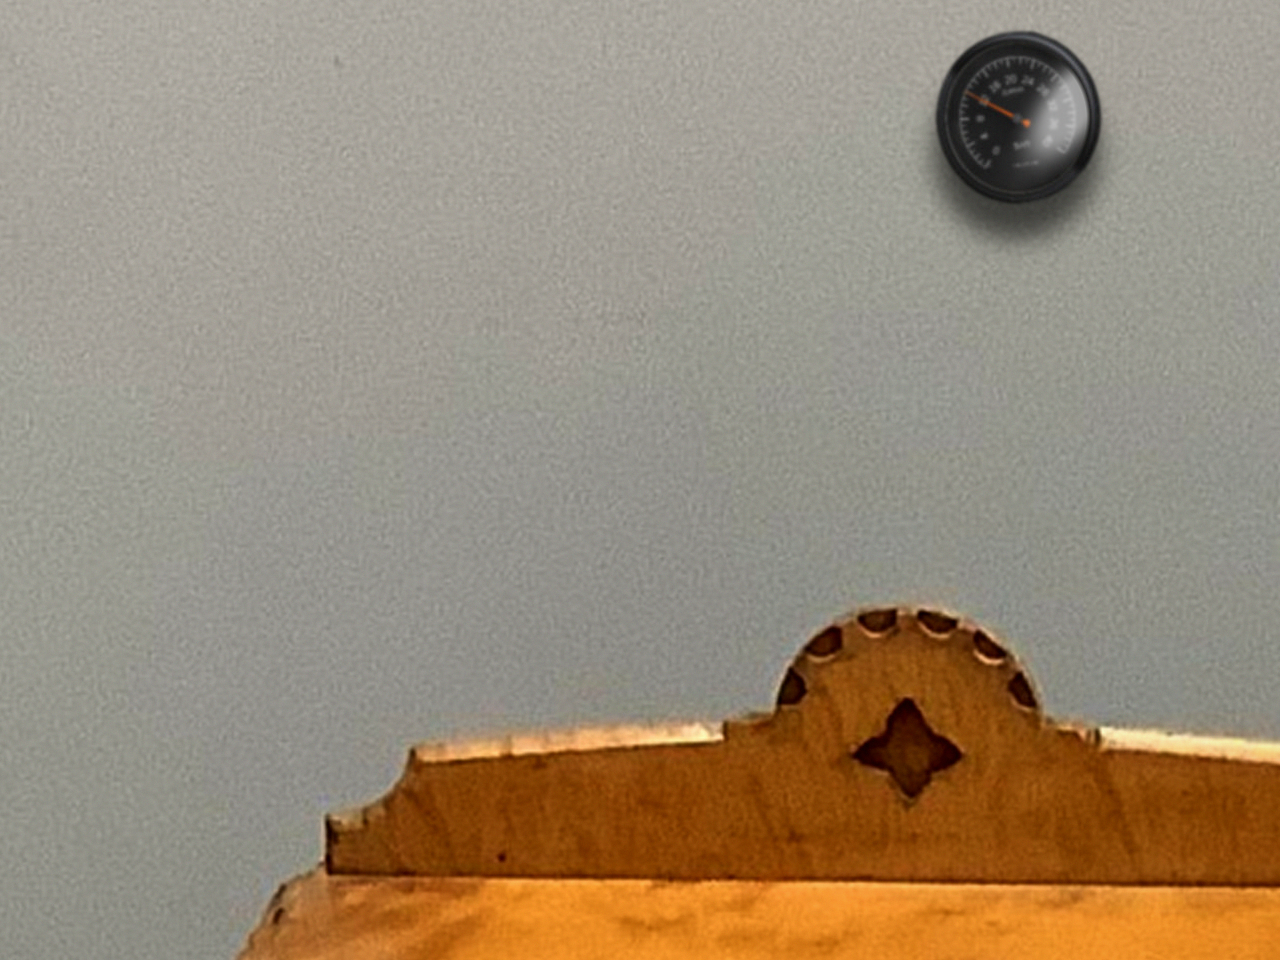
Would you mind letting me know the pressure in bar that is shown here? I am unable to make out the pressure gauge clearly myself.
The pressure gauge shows 12 bar
